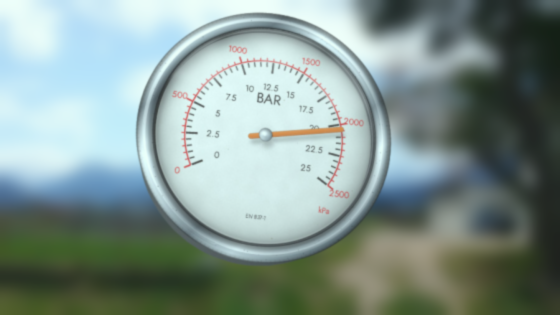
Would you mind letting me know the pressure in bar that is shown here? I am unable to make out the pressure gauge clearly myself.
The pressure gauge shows 20.5 bar
